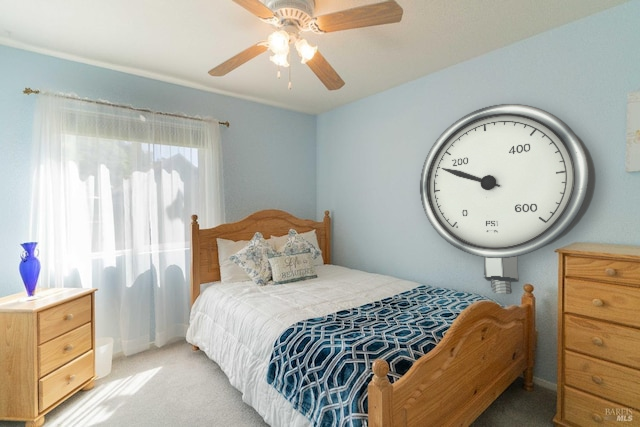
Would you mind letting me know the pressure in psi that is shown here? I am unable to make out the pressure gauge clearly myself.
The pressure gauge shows 160 psi
